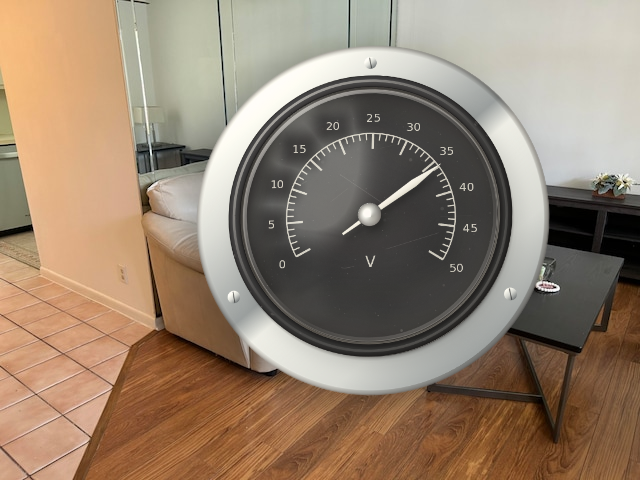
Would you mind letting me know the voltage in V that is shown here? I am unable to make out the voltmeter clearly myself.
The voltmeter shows 36 V
